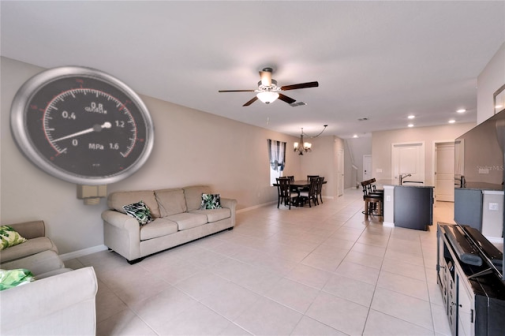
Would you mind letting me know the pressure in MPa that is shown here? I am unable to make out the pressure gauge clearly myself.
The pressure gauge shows 0.1 MPa
